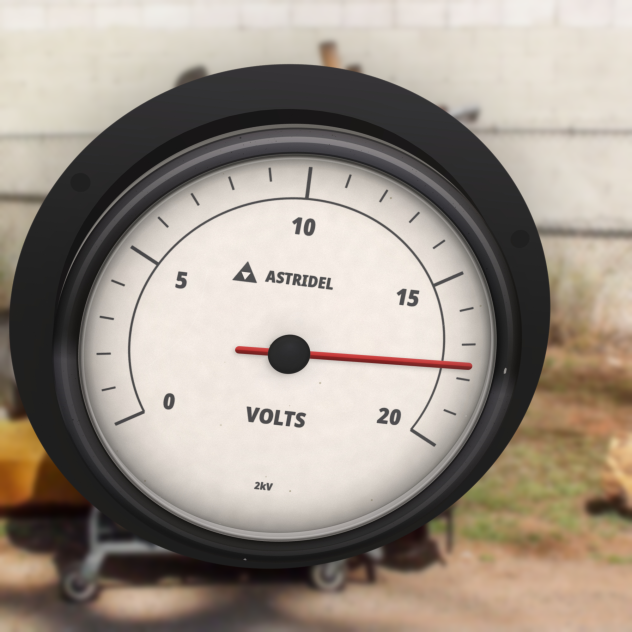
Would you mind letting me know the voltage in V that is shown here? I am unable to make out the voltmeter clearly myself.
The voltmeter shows 17.5 V
